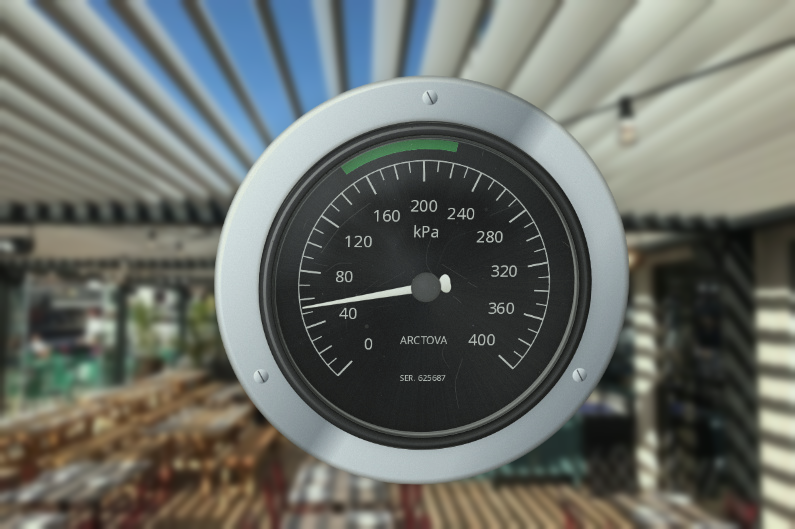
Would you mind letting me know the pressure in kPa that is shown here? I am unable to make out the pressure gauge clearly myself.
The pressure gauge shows 55 kPa
